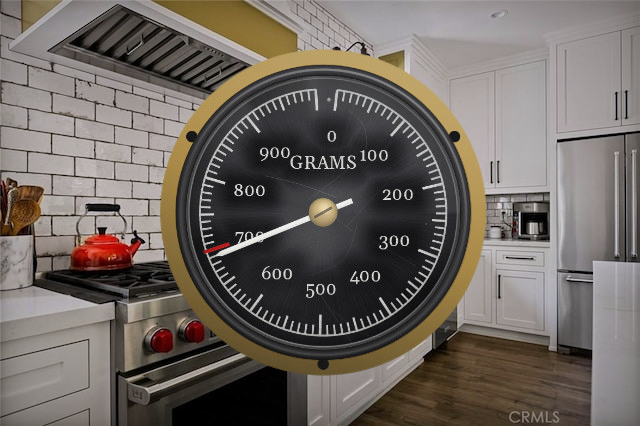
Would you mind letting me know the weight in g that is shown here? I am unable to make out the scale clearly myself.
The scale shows 690 g
